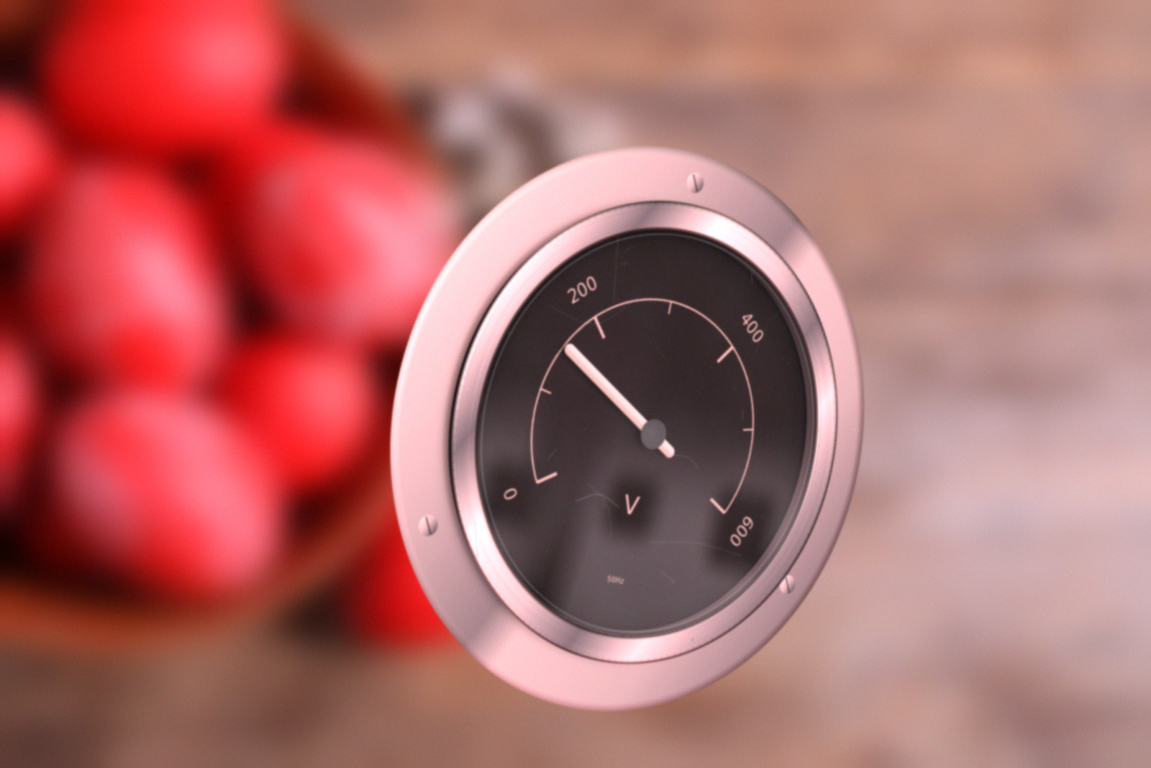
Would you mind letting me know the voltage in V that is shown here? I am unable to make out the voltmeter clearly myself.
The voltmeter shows 150 V
